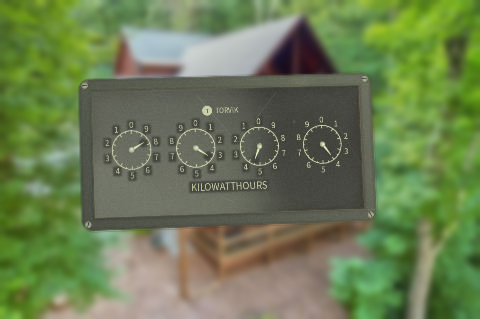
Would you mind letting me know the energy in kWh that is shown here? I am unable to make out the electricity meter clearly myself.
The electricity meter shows 8344 kWh
